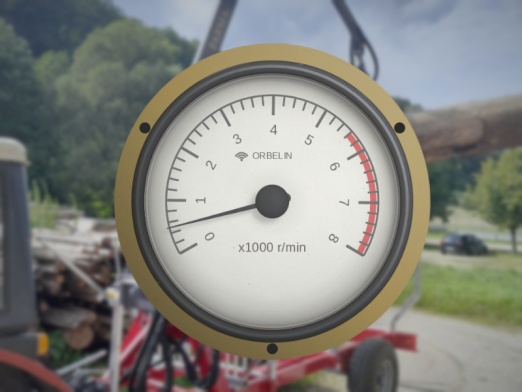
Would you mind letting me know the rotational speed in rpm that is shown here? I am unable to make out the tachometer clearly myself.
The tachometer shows 500 rpm
